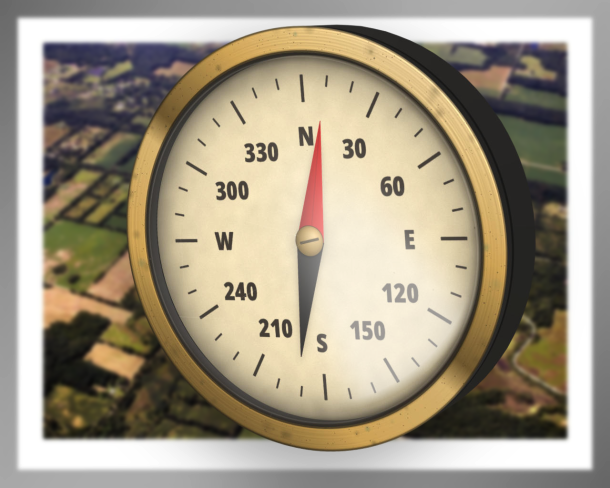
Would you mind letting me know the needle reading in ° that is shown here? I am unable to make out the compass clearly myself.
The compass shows 10 °
